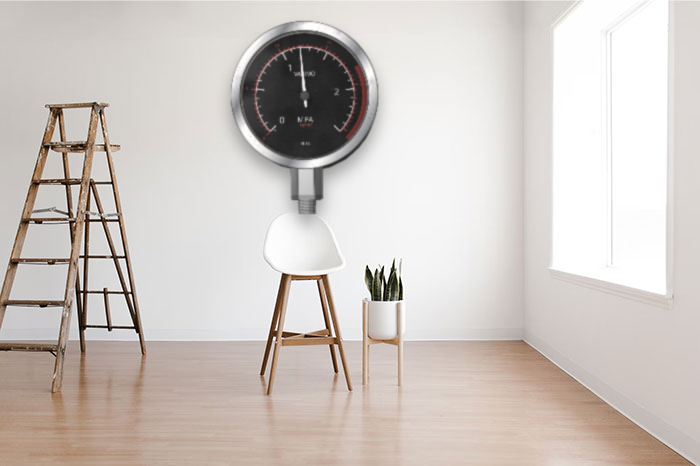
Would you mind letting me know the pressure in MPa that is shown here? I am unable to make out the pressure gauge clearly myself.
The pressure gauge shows 1.2 MPa
